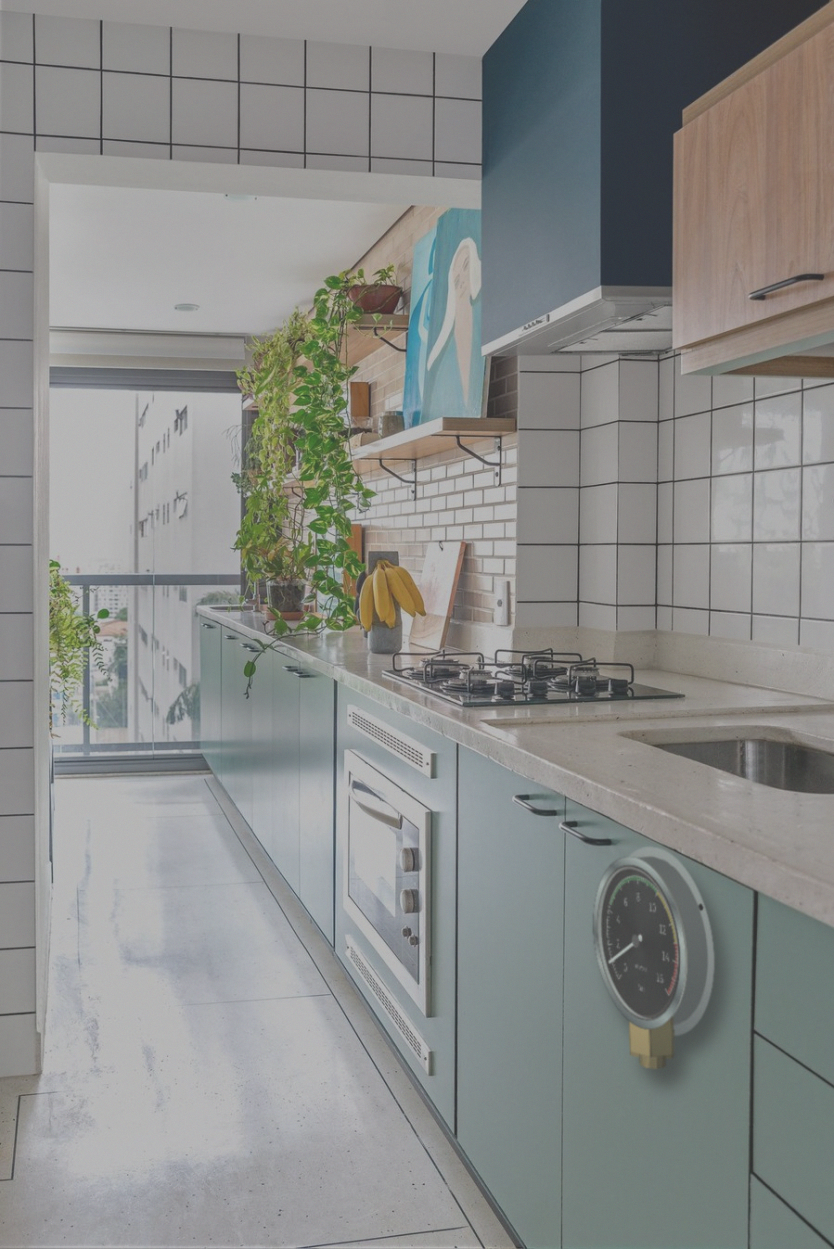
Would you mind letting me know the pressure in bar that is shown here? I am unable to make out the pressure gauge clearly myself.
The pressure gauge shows 1 bar
